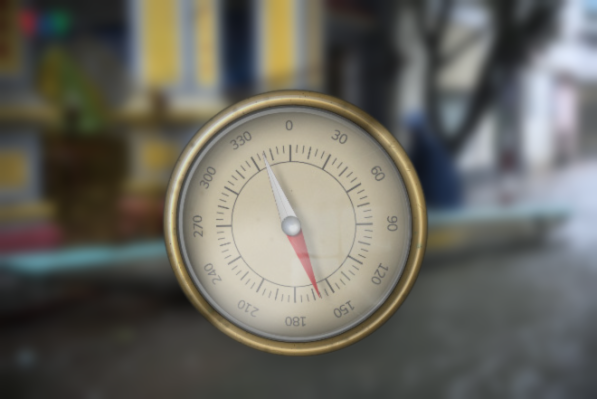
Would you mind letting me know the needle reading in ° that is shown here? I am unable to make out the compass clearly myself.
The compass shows 160 °
